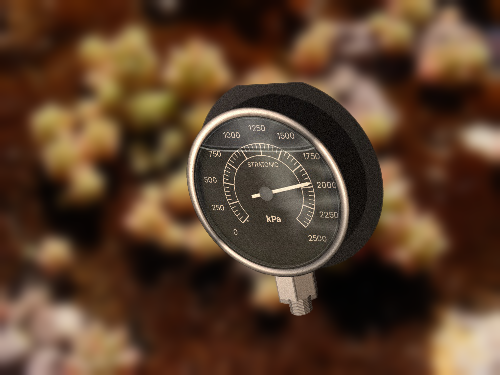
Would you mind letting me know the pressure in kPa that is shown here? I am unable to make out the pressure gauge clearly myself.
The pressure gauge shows 1950 kPa
